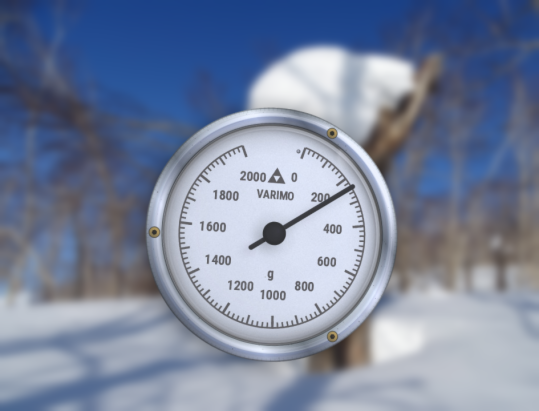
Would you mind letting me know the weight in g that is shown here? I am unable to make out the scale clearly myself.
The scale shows 240 g
